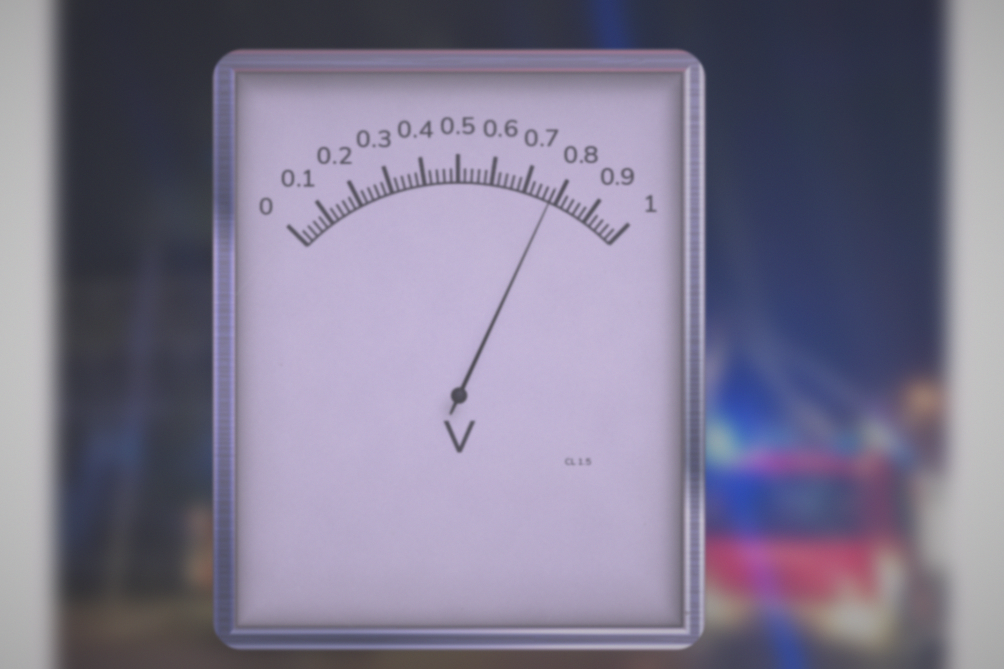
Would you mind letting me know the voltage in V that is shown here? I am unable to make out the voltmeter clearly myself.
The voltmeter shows 0.78 V
